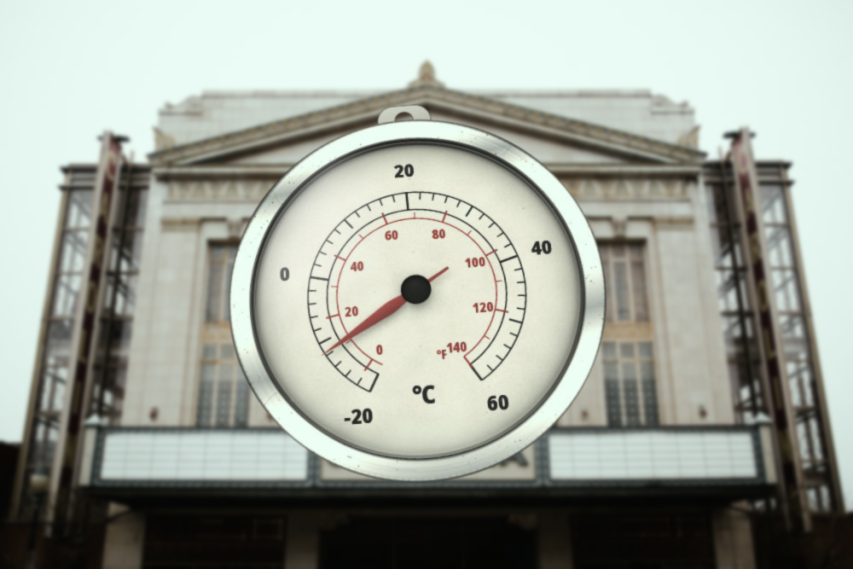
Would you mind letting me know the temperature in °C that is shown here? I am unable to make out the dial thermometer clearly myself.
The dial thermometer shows -12 °C
